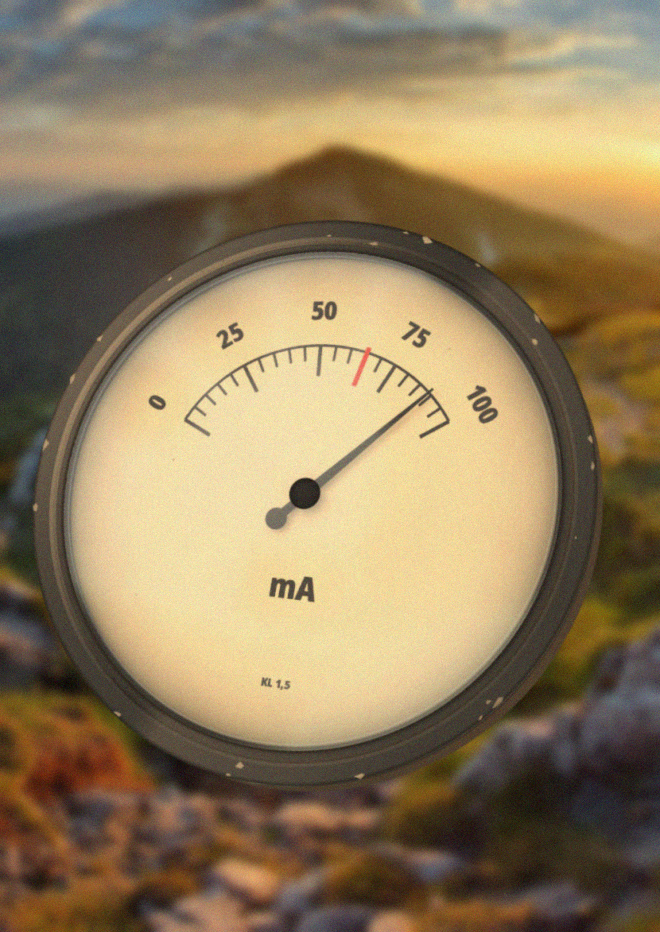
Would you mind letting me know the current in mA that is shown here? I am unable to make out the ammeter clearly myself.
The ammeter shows 90 mA
